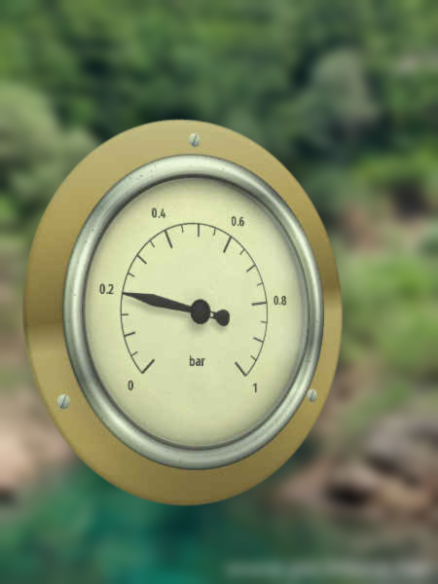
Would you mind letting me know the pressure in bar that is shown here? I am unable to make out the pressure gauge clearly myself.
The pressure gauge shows 0.2 bar
